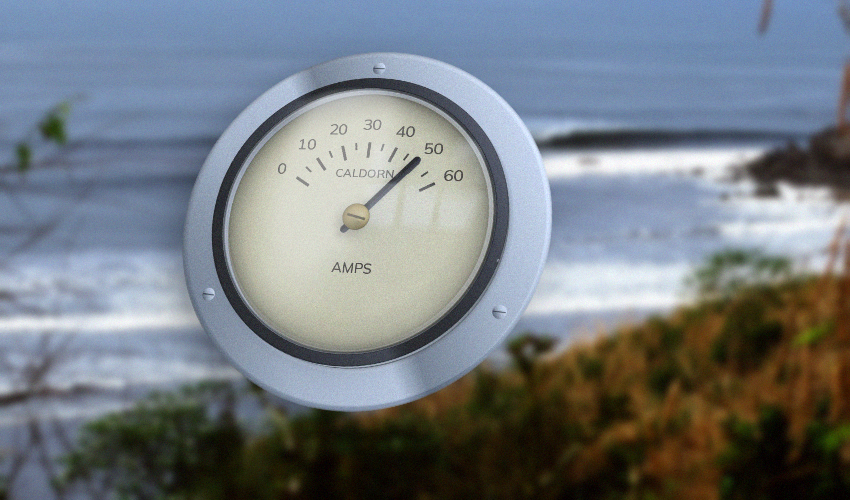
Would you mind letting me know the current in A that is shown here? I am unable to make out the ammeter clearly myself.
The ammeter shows 50 A
